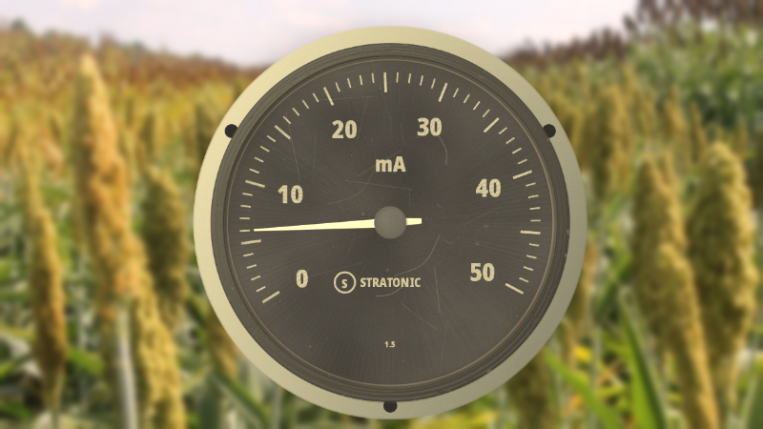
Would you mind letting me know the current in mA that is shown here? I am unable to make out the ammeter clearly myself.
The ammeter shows 6 mA
